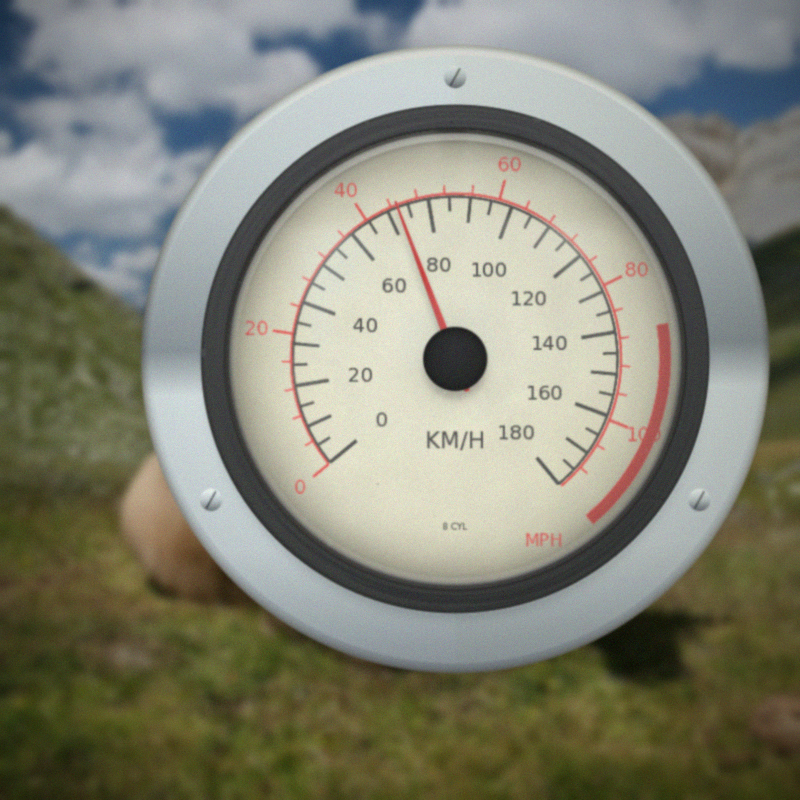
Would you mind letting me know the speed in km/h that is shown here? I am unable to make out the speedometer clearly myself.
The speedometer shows 72.5 km/h
